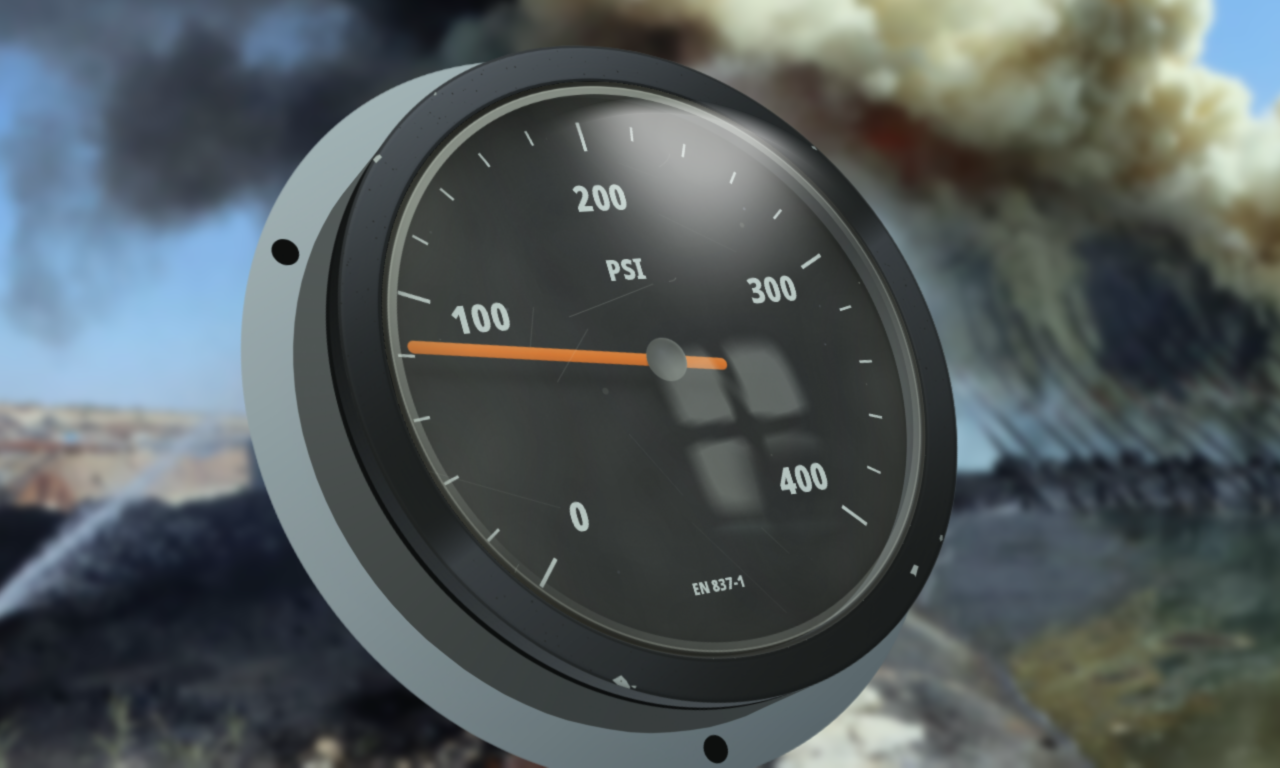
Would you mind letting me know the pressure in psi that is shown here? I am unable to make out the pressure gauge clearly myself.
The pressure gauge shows 80 psi
